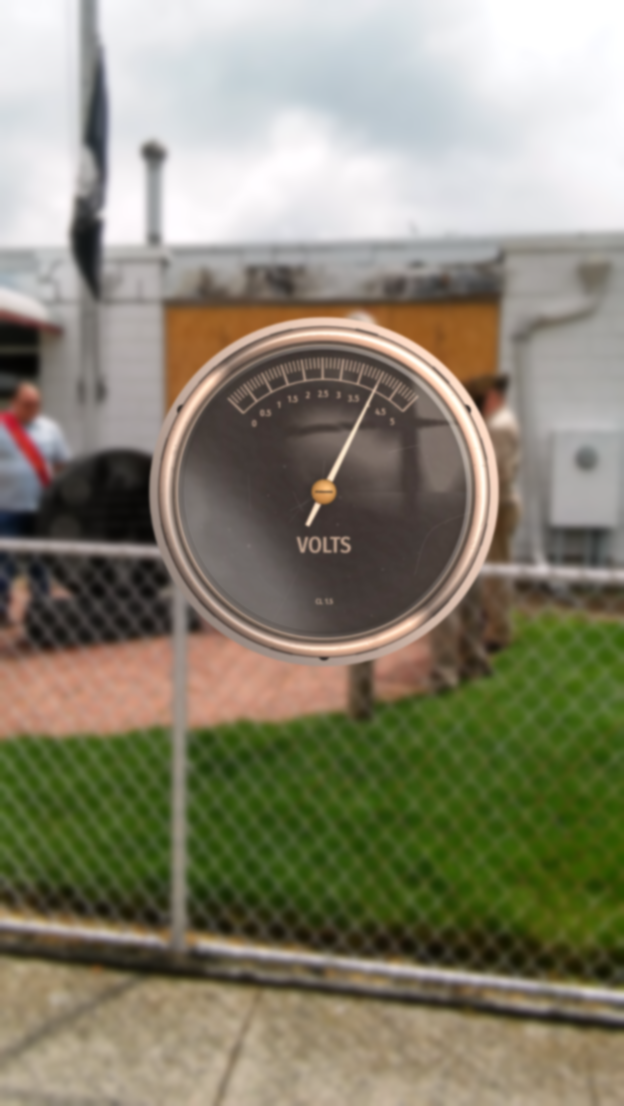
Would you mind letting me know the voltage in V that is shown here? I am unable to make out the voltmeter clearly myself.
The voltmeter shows 4 V
